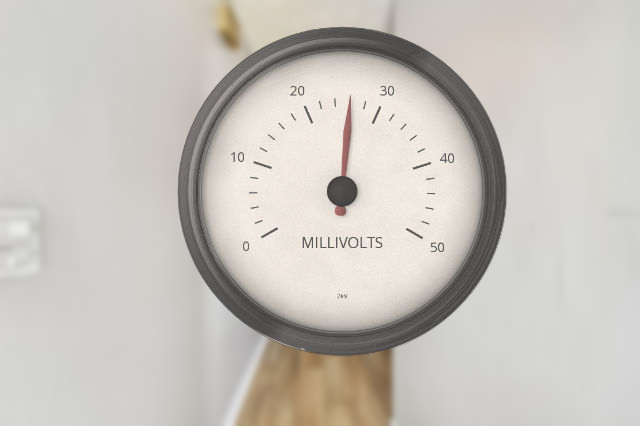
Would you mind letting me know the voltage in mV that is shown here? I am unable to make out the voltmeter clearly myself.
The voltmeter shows 26 mV
